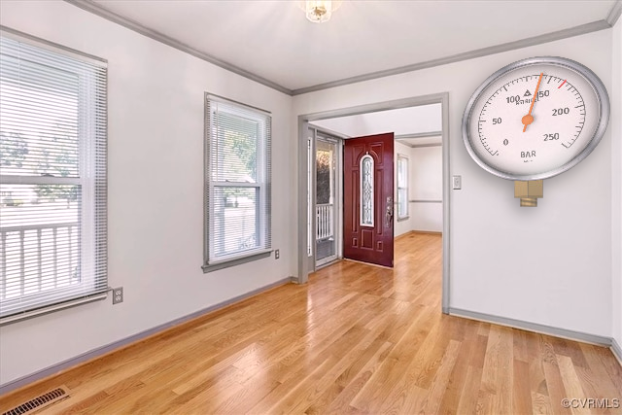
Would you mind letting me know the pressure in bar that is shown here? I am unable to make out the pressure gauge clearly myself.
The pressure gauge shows 140 bar
